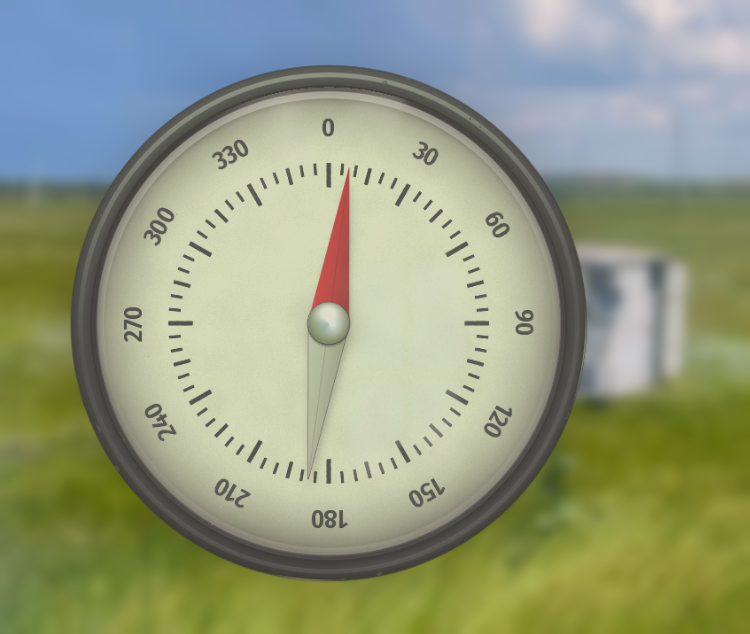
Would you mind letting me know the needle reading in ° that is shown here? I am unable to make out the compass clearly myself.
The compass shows 7.5 °
